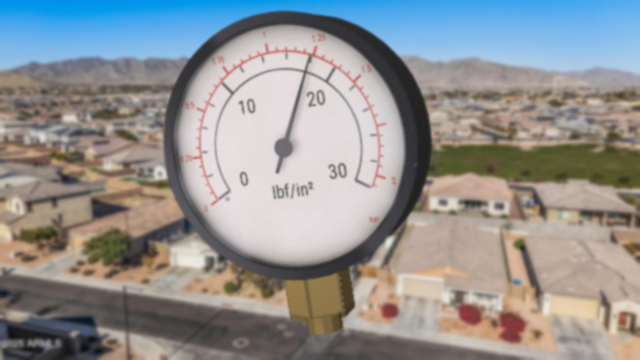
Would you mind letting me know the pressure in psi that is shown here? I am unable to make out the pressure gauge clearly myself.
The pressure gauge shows 18 psi
